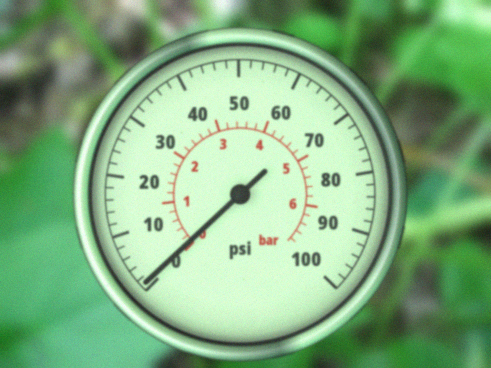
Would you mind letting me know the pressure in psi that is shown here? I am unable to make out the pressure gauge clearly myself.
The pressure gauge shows 1 psi
